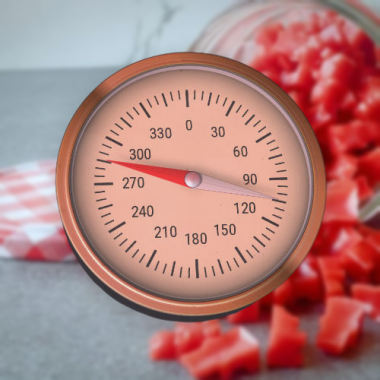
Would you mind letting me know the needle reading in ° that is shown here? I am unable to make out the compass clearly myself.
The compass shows 285 °
